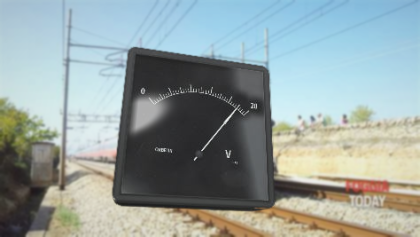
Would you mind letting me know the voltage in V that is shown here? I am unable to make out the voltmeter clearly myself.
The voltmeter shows 18 V
